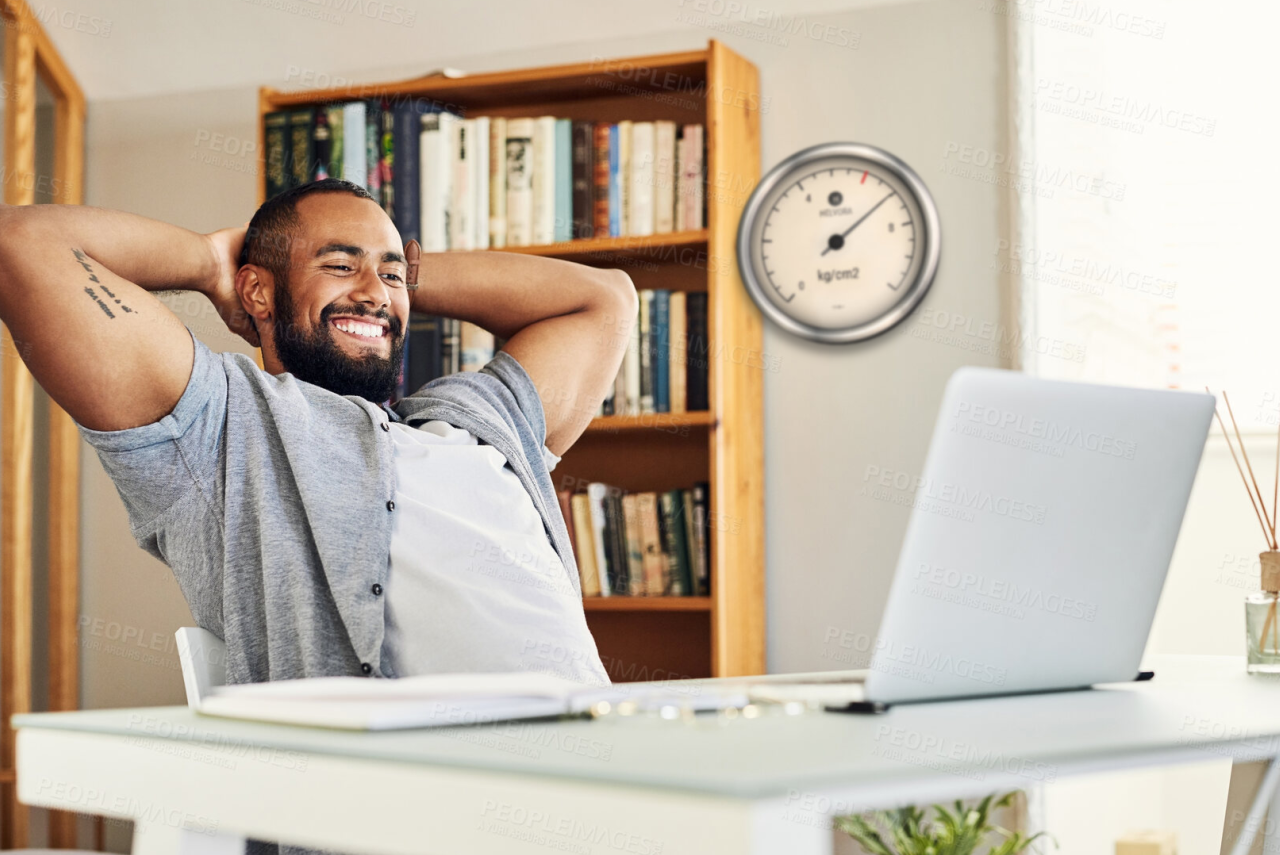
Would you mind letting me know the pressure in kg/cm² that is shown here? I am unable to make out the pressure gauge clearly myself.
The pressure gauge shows 7 kg/cm²
